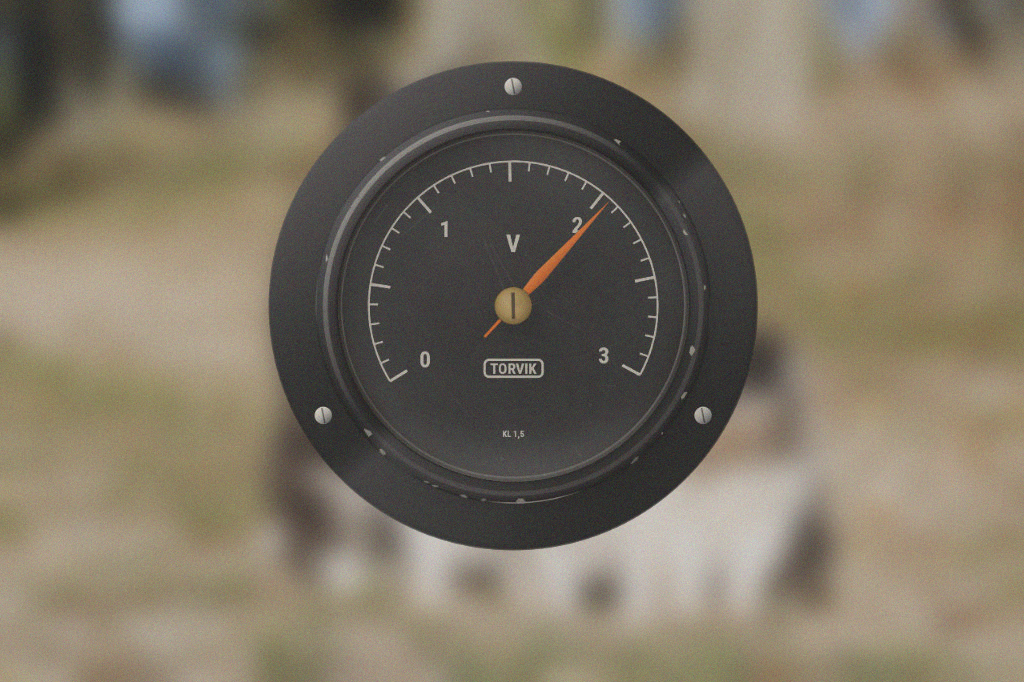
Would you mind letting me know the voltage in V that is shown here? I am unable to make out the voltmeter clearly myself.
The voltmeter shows 2.05 V
